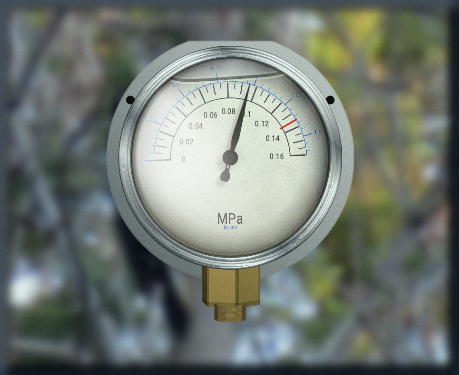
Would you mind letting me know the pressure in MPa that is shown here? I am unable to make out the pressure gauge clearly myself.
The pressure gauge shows 0.095 MPa
